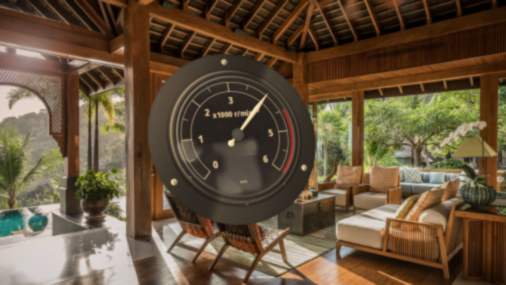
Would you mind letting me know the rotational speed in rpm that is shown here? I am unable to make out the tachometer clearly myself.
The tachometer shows 4000 rpm
